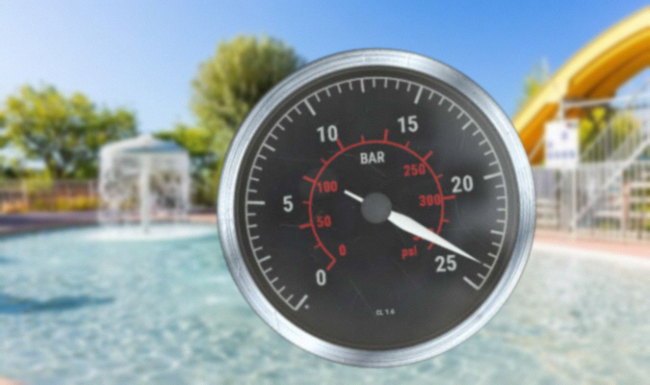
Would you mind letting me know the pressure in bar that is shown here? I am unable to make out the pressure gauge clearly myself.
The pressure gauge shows 24 bar
